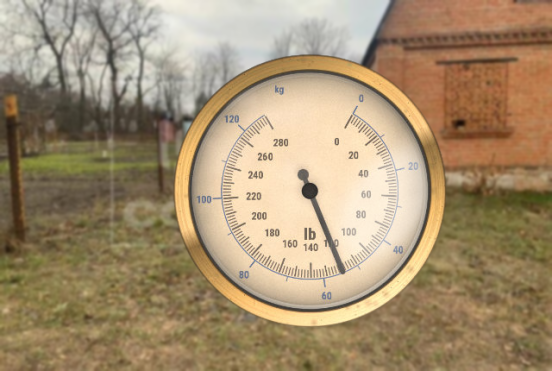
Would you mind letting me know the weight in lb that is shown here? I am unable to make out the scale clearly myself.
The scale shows 120 lb
